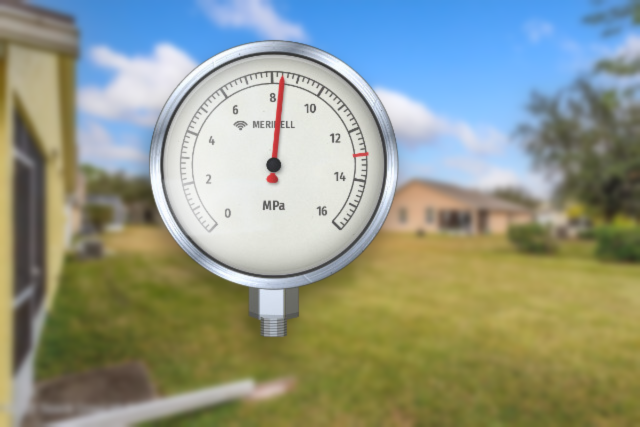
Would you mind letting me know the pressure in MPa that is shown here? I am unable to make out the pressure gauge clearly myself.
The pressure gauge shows 8.4 MPa
